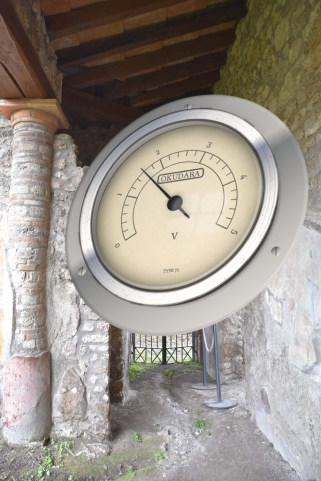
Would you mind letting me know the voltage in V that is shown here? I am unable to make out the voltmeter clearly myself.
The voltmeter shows 1.6 V
